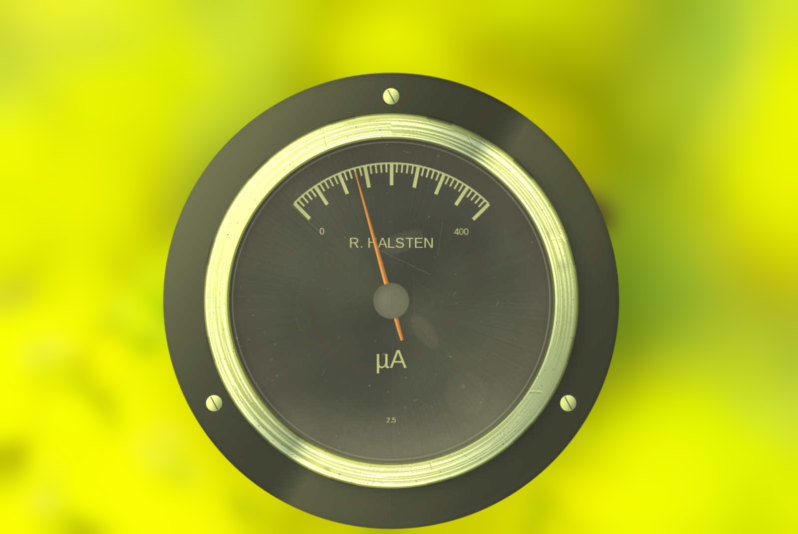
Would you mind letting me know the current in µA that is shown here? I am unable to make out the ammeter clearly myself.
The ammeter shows 130 µA
